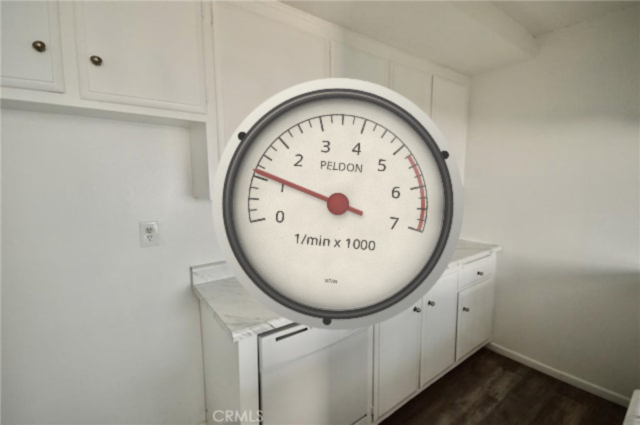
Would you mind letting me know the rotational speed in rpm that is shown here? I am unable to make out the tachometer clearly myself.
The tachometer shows 1125 rpm
